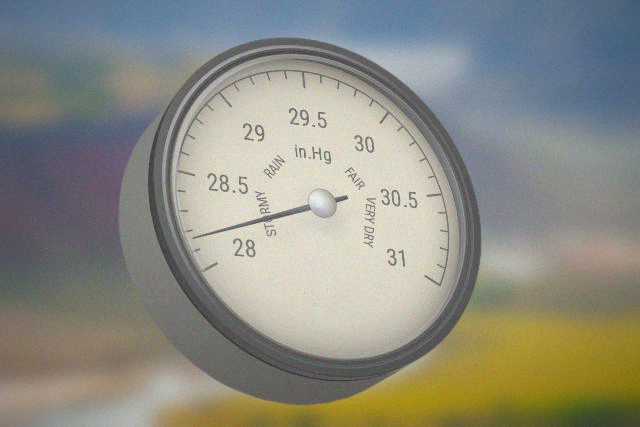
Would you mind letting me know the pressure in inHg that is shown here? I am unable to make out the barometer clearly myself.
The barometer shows 28.15 inHg
